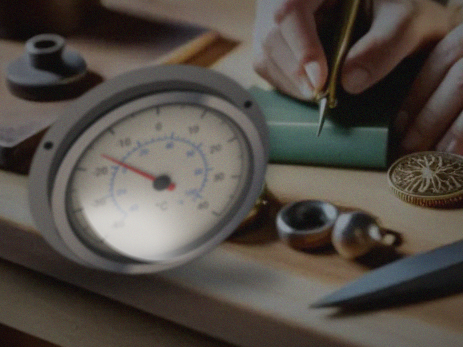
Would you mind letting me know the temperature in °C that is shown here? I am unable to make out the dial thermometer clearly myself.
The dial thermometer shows -15 °C
